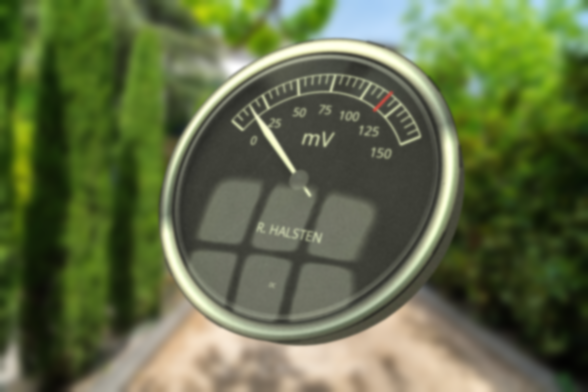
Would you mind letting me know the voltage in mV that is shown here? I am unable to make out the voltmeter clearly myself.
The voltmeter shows 15 mV
